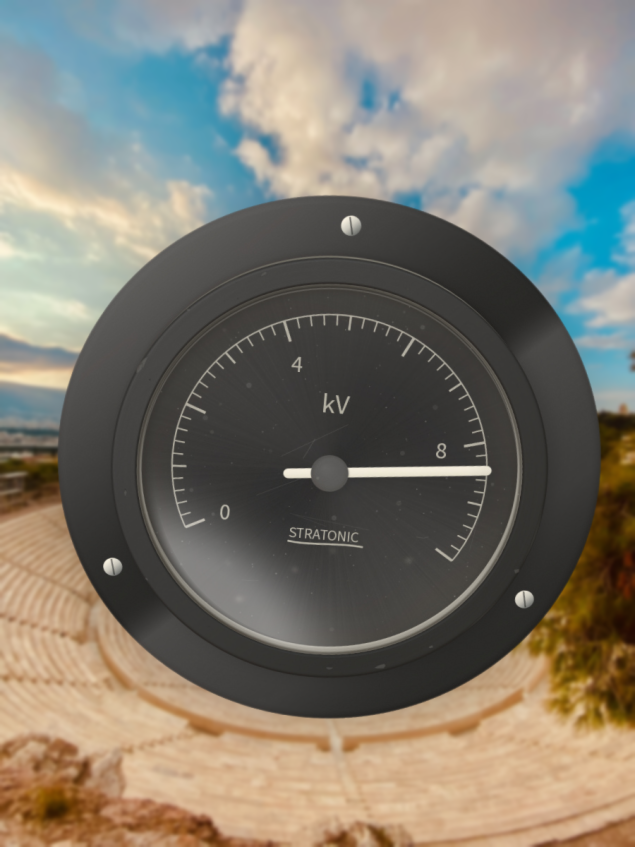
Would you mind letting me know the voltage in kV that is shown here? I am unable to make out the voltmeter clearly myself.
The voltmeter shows 8.4 kV
